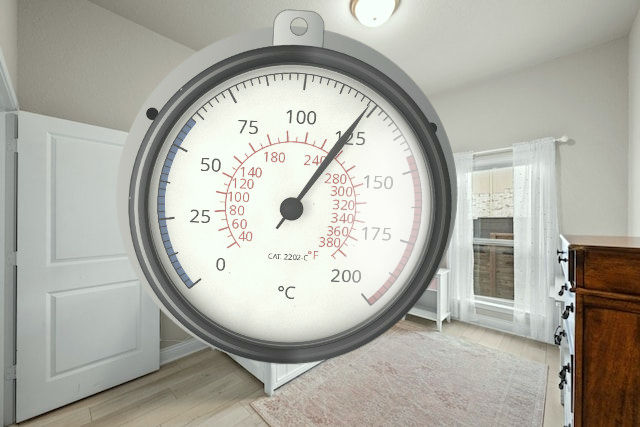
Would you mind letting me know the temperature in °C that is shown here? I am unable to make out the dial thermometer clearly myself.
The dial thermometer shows 122.5 °C
